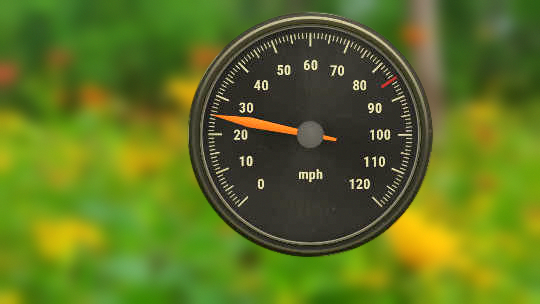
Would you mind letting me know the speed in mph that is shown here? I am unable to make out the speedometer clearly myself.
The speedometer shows 25 mph
